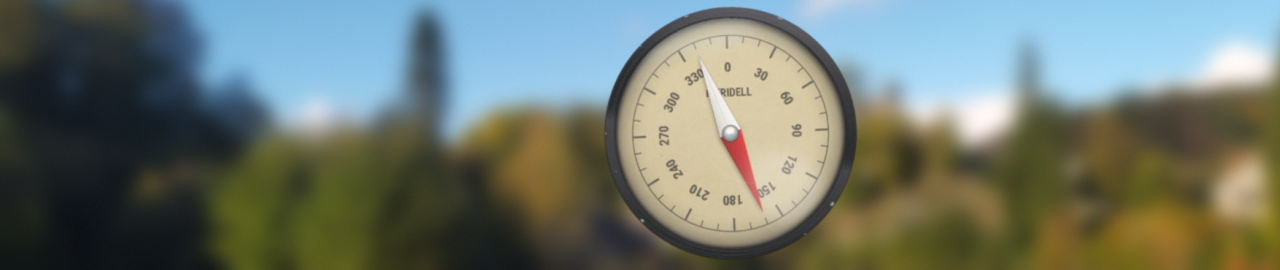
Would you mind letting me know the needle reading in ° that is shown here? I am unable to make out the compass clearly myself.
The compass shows 160 °
